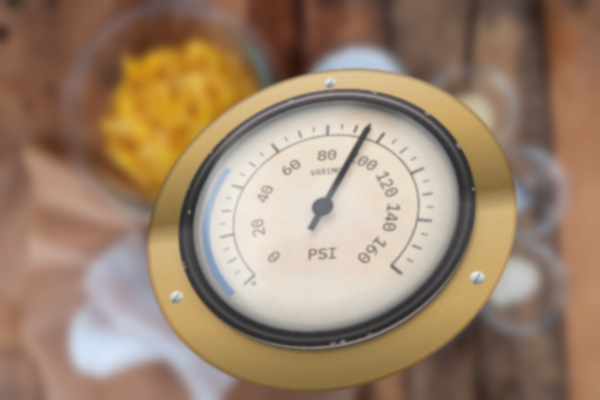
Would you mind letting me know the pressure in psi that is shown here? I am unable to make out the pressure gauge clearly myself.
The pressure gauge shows 95 psi
